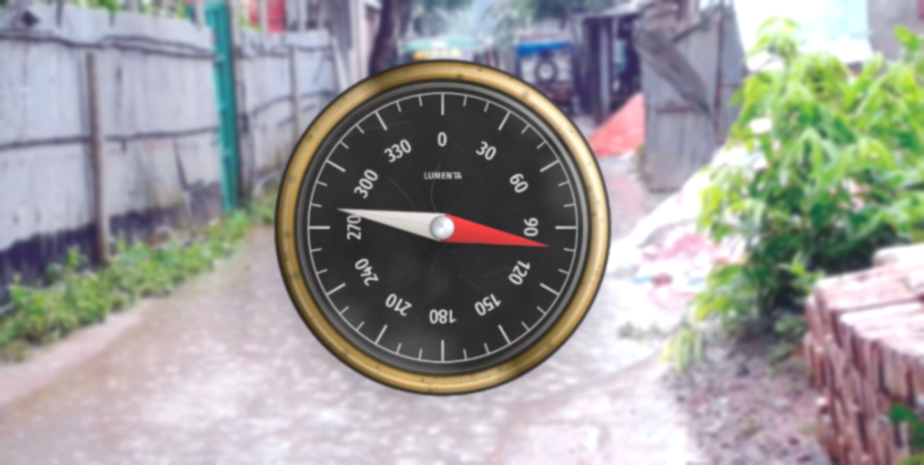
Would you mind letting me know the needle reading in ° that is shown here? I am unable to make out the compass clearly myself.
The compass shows 100 °
